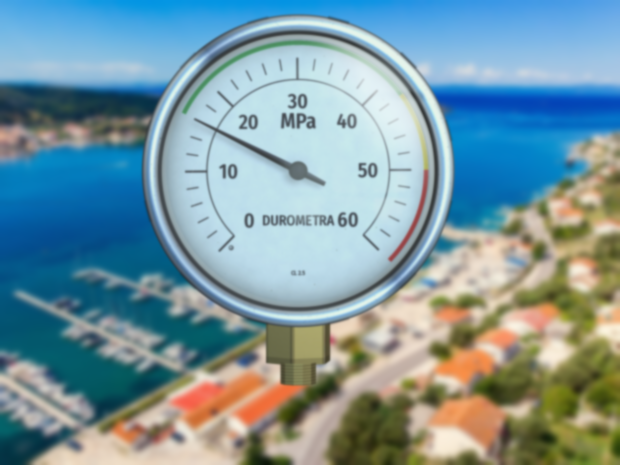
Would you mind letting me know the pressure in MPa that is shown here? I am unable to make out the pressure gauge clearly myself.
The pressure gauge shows 16 MPa
